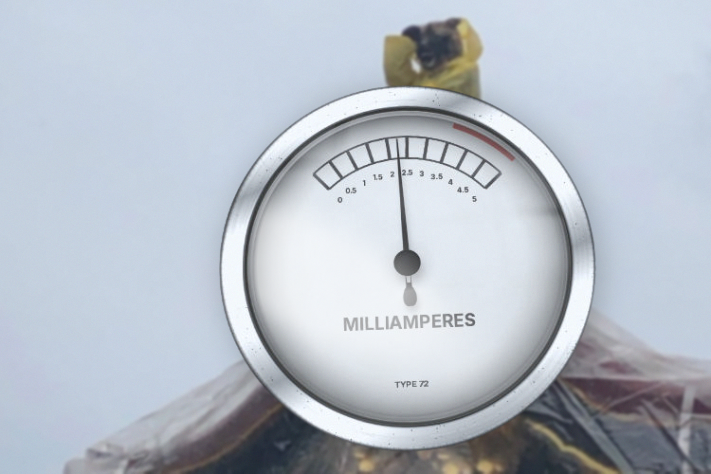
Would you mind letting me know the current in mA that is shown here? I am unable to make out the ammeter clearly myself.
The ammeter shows 2.25 mA
